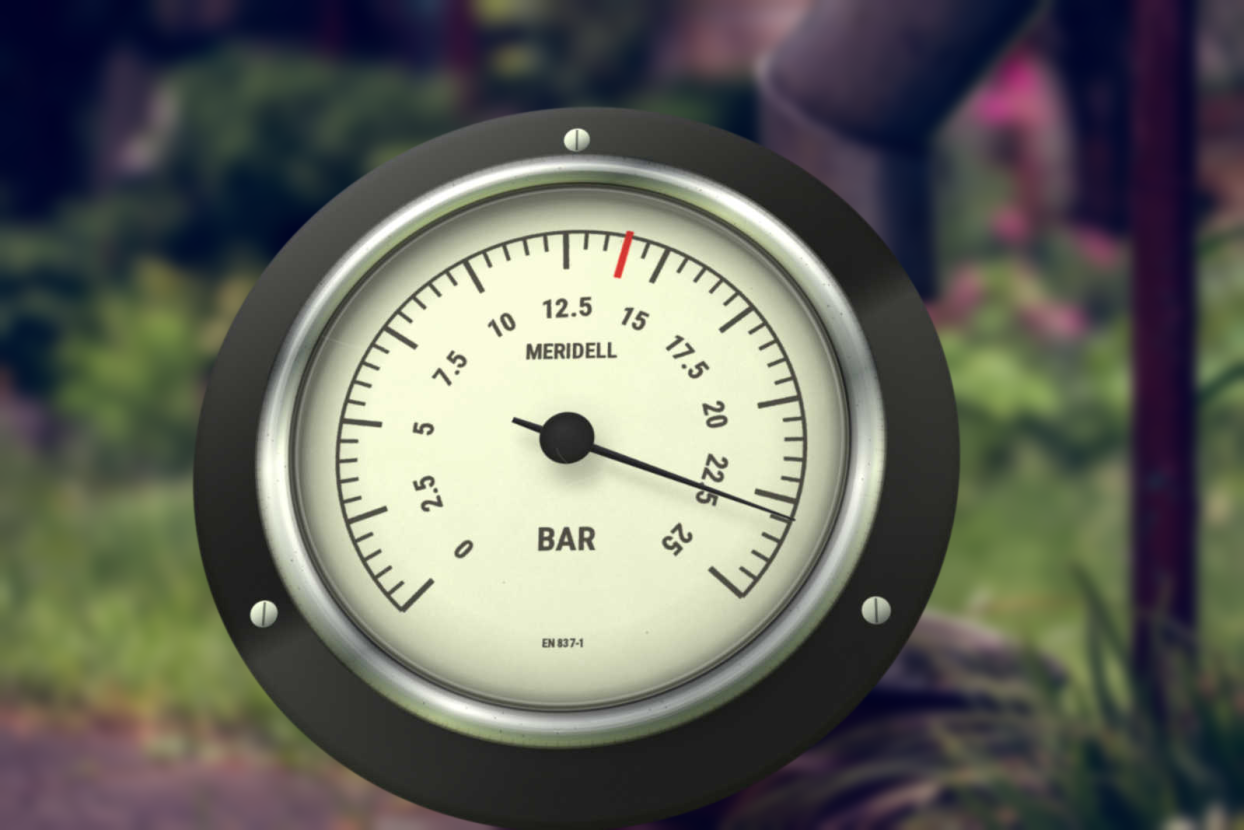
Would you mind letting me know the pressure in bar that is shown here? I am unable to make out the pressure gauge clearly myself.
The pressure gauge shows 23 bar
